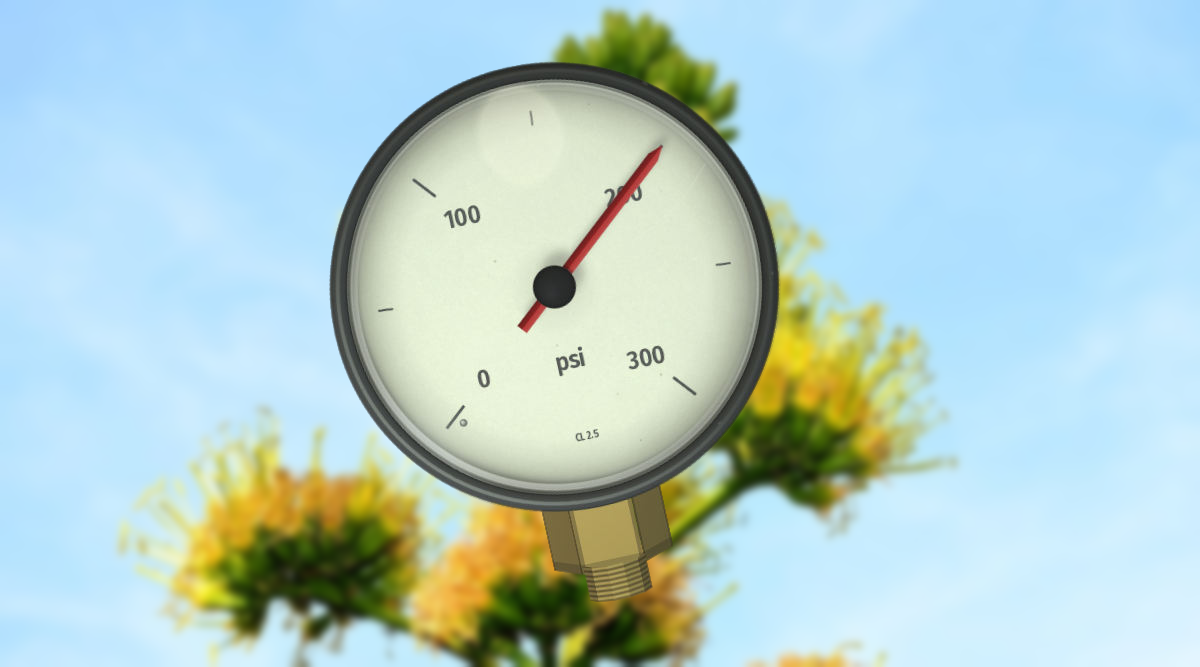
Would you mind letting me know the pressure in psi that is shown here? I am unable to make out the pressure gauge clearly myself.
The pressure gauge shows 200 psi
